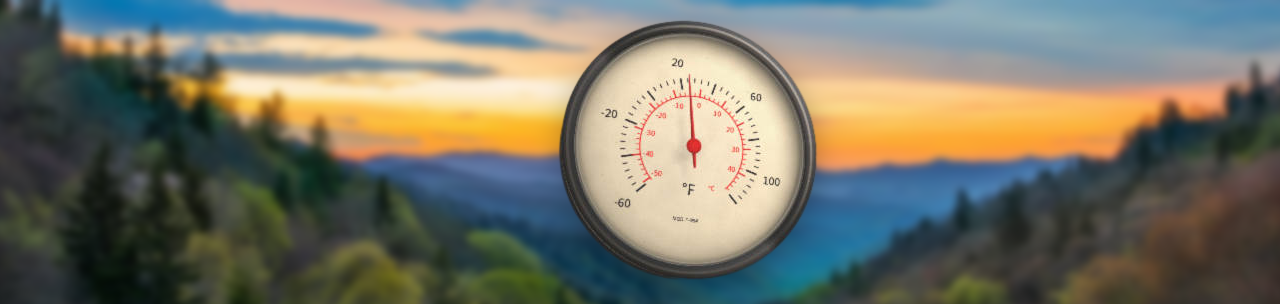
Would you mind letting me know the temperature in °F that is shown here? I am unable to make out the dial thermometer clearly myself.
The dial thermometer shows 24 °F
